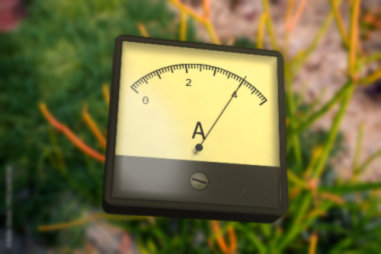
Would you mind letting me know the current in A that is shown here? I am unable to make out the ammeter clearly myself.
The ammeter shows 4 A
